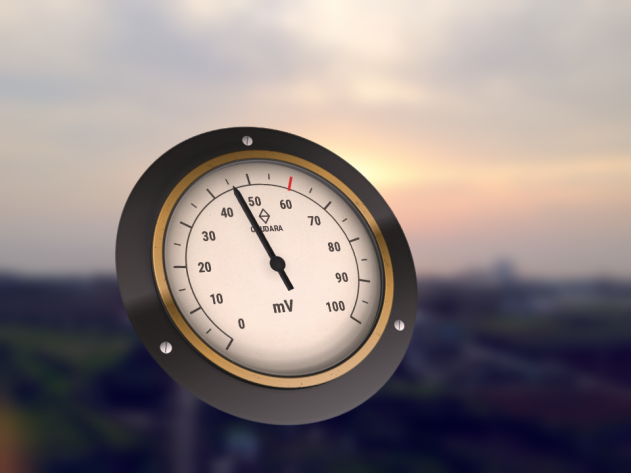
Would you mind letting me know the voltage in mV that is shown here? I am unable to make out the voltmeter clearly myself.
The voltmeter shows 45 mV
